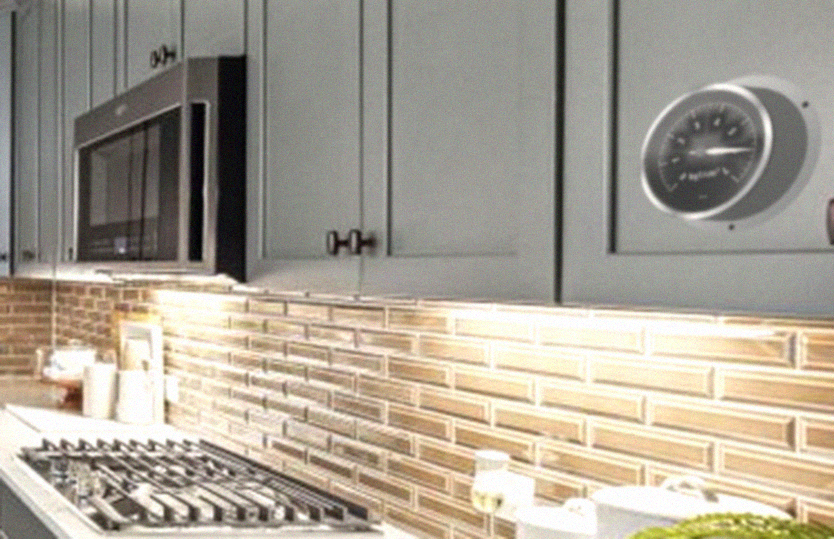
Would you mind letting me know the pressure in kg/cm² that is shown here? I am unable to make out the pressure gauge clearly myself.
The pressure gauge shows 6 kg/cm²
